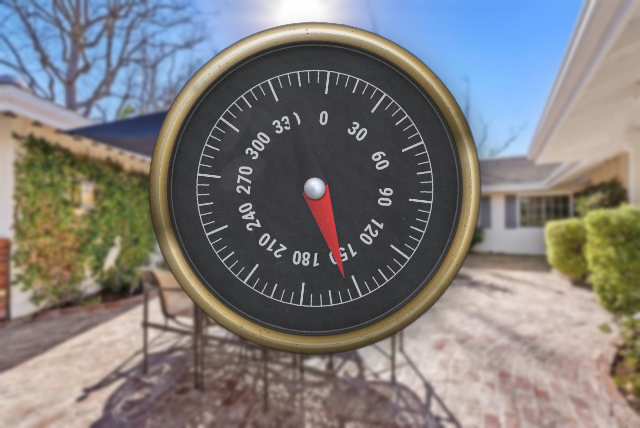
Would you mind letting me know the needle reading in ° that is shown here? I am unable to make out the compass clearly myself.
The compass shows 155 °
